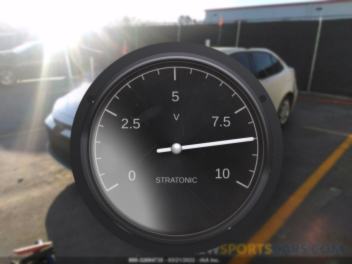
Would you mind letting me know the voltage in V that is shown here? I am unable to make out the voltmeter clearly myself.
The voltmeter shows 8.5 V
